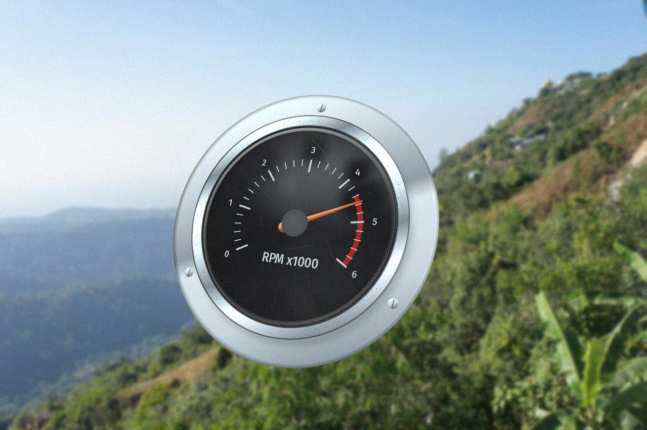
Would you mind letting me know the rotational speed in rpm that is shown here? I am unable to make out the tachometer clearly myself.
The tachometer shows 4600 rpm
